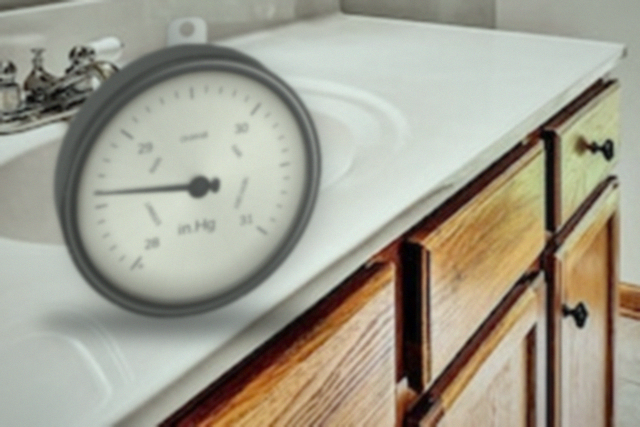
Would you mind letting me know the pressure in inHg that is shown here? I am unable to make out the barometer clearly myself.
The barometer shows 28.6 inHg
